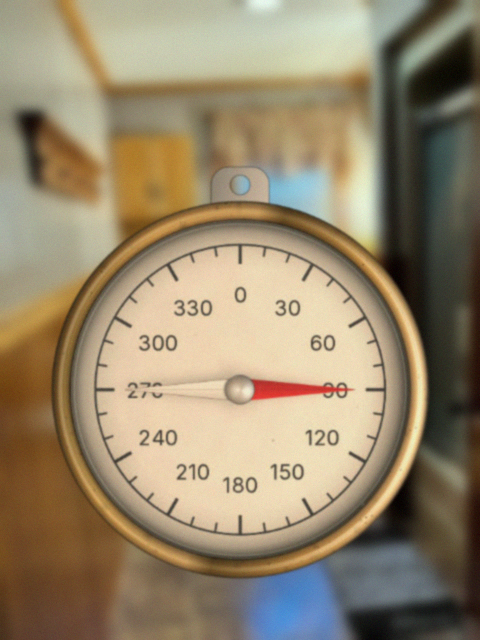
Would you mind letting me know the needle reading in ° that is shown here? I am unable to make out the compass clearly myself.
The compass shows 90 °
